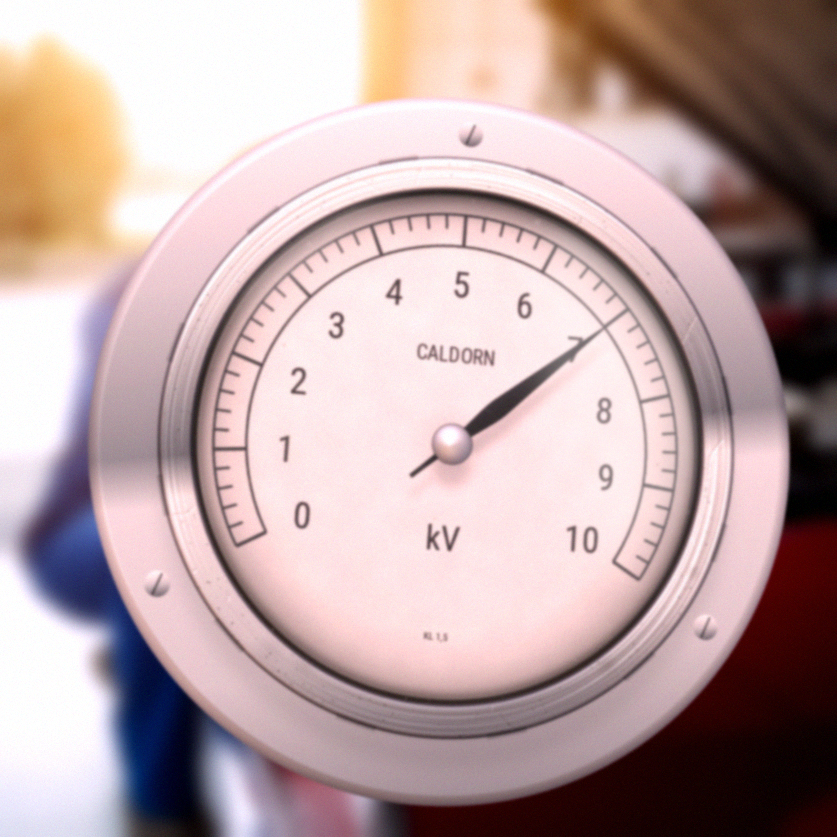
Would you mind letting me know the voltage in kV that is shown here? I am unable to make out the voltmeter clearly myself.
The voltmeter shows 7 kV
